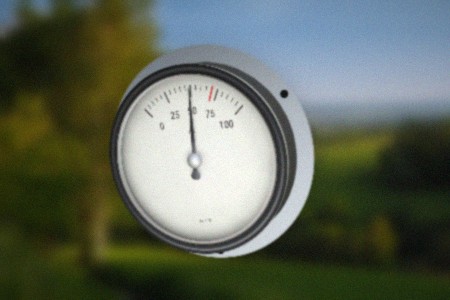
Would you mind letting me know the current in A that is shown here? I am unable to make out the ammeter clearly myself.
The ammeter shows 50 A
